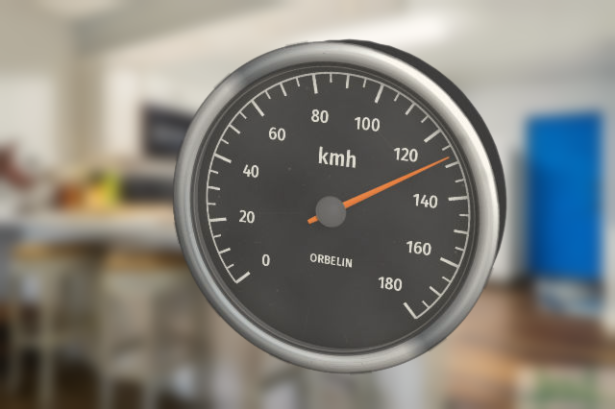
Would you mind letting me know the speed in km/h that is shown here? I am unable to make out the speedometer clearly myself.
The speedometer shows 127.5 km/h
